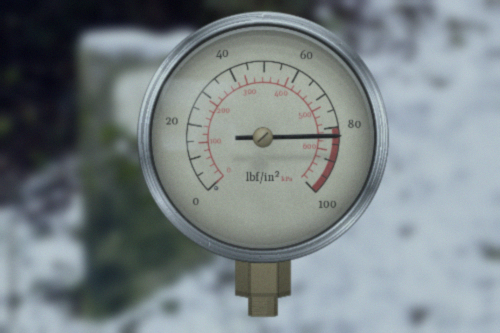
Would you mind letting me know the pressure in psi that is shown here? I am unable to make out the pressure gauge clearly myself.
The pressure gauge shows 82.5 psi
